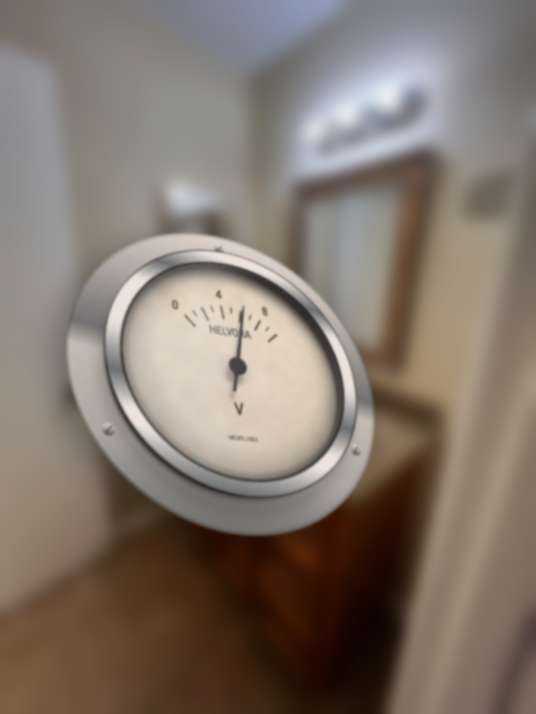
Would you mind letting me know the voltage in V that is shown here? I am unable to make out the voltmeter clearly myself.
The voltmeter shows 6 V
